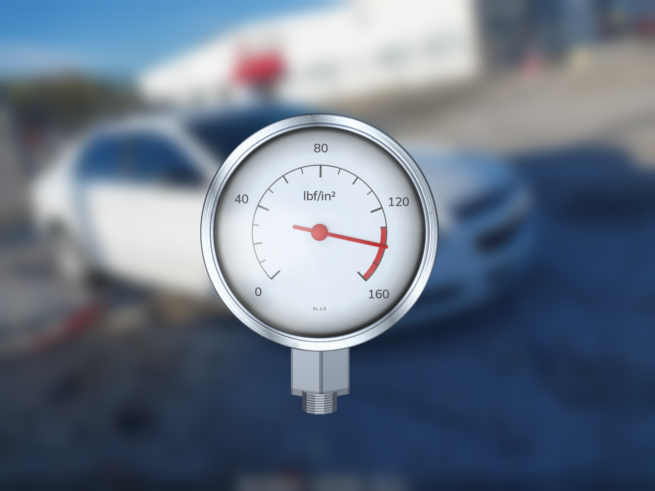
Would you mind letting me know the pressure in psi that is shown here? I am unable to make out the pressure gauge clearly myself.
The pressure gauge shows 140 psi
